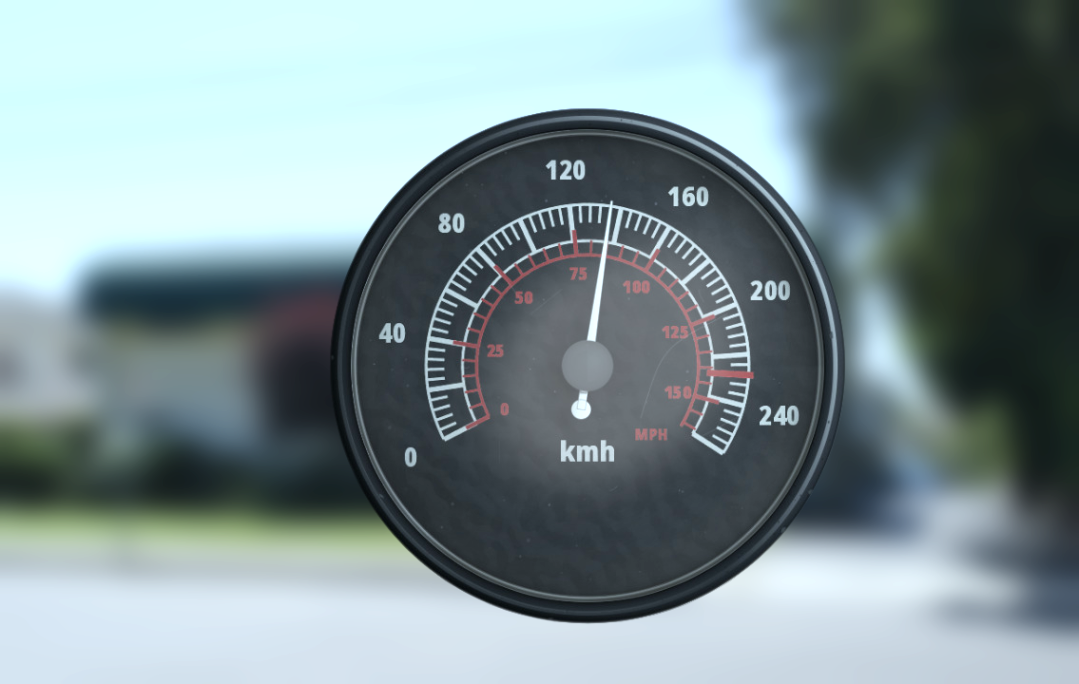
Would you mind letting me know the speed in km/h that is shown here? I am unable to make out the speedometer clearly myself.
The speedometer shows 136 km/h
